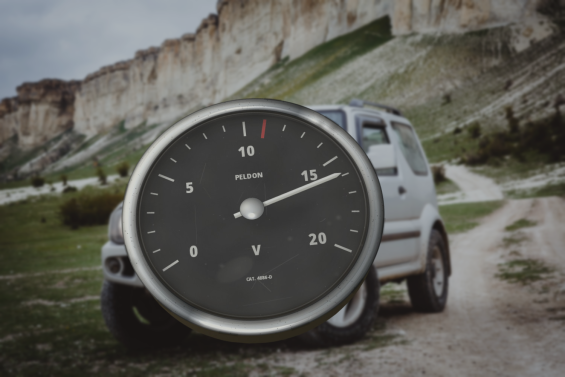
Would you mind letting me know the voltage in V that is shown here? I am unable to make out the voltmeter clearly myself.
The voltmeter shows 16 V
